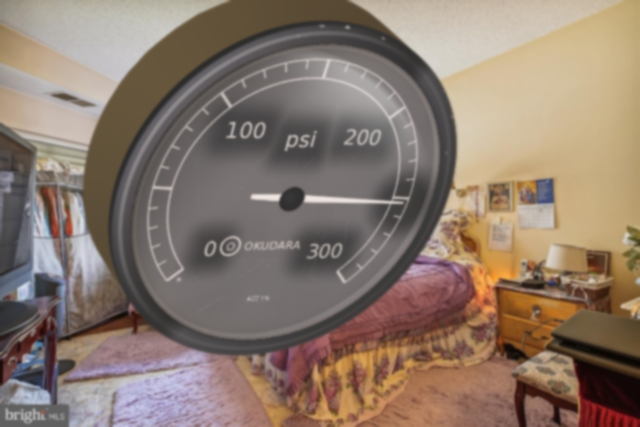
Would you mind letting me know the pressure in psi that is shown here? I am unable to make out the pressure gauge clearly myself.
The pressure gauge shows 250 psi
